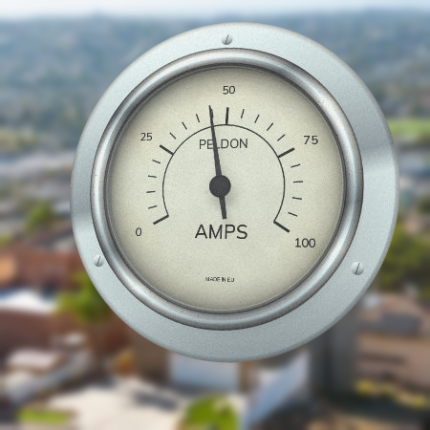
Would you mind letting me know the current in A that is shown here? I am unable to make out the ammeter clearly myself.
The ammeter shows 45 A
